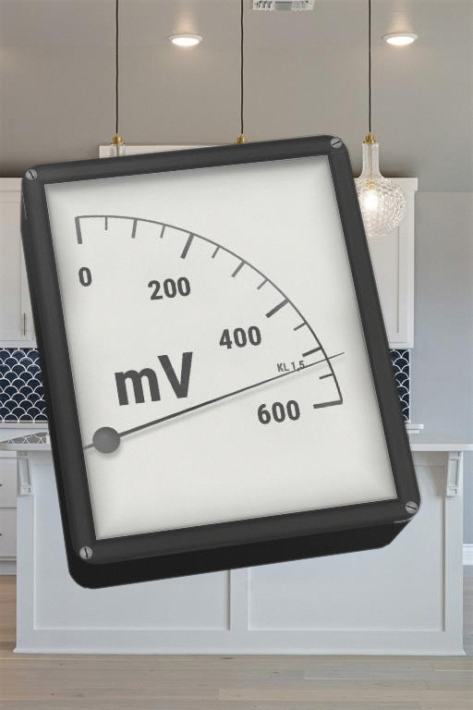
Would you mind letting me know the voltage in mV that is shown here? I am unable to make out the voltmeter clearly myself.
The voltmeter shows 525 mV
